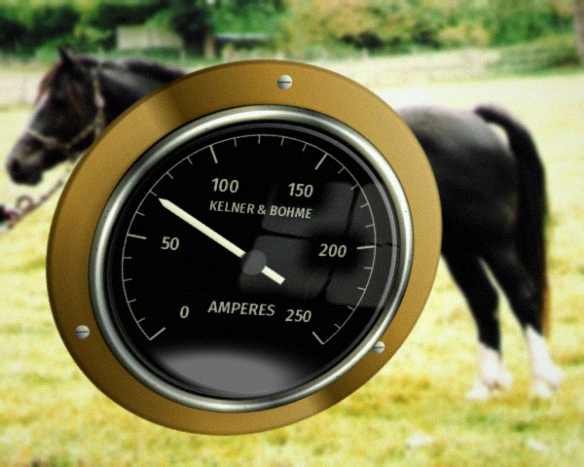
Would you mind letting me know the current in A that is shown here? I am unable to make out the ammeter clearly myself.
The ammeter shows 70 A
